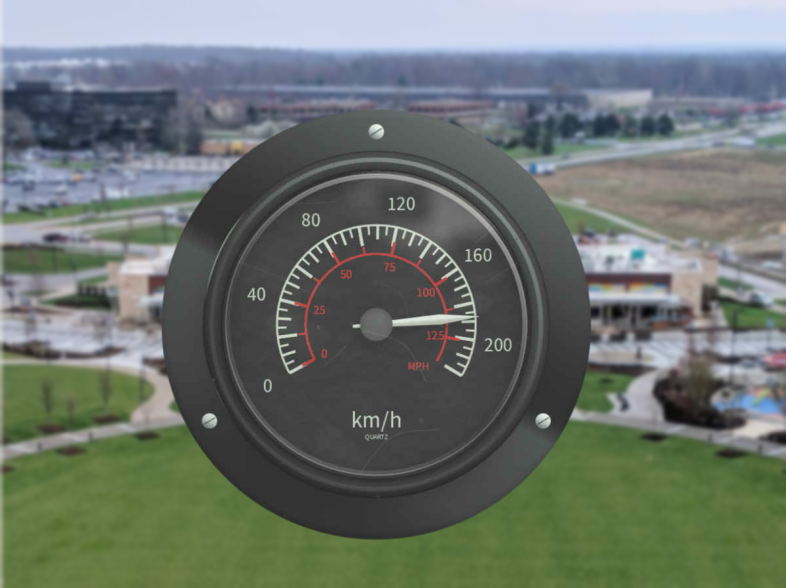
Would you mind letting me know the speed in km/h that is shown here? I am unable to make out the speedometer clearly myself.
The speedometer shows 187.5 km/h
